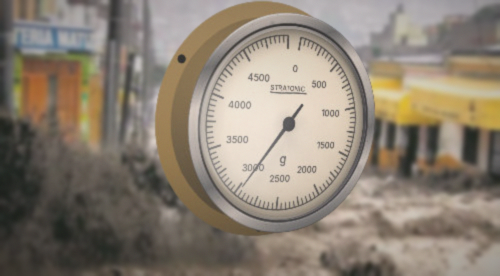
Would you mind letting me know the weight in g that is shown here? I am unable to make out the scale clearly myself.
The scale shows 3000 g
